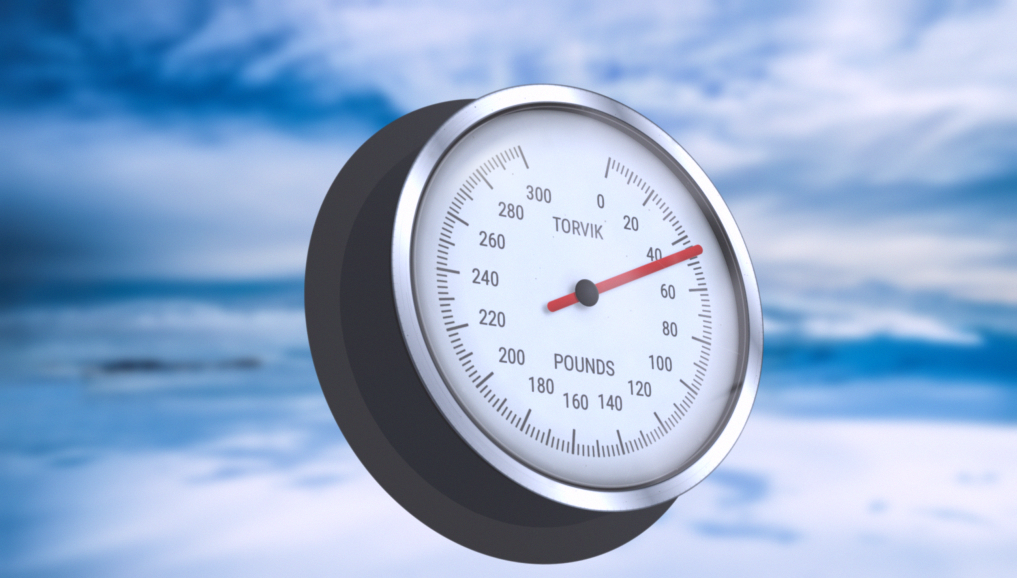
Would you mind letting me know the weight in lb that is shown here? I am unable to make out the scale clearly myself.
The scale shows 46 lb
